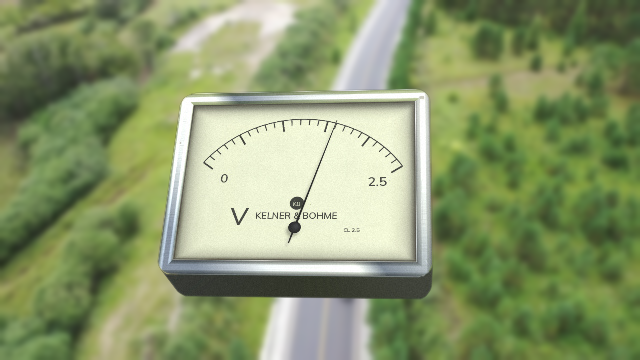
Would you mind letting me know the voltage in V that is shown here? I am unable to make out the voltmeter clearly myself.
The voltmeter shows 1.6 V
